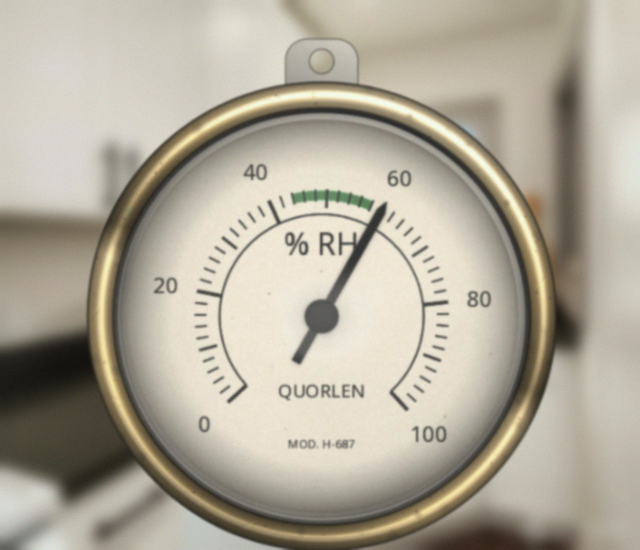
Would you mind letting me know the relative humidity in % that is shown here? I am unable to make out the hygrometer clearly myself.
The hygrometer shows 60 %
